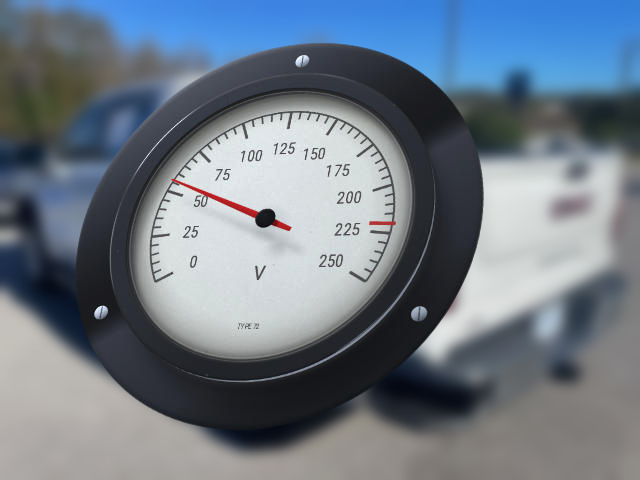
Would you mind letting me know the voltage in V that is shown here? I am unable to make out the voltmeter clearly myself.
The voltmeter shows 55 V
